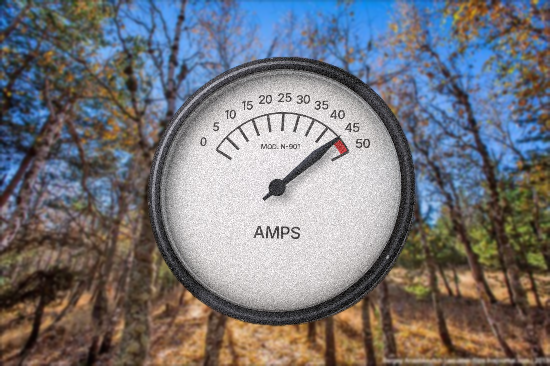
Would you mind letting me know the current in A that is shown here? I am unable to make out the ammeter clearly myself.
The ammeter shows 45 A
